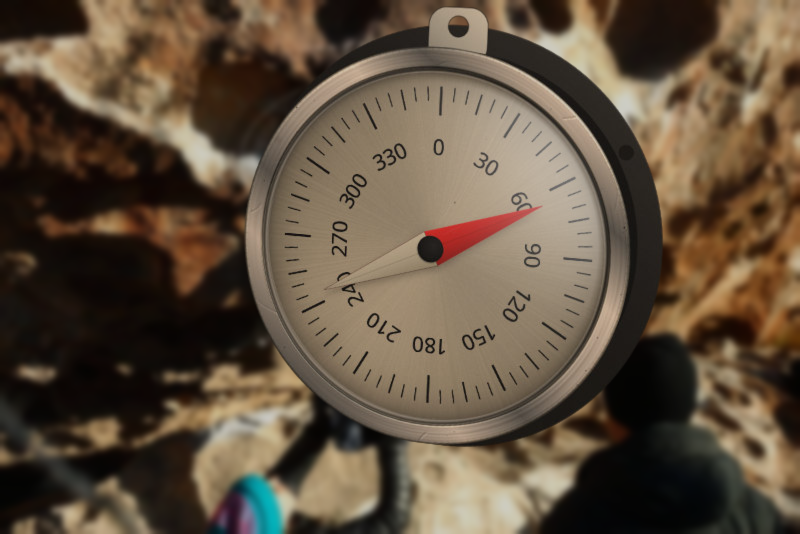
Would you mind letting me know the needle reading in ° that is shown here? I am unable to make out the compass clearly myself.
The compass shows 65 °
